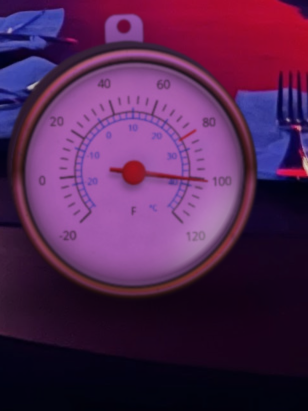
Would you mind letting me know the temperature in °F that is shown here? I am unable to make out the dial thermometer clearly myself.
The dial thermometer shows 100 °F
